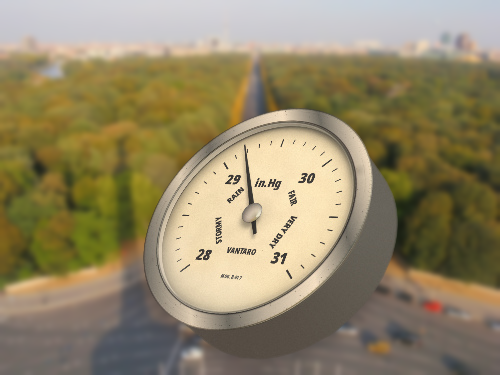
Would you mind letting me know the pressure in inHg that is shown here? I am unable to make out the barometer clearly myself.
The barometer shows 29.2 inHg
